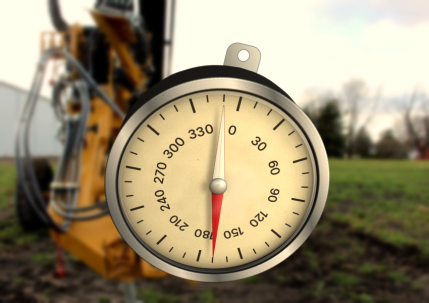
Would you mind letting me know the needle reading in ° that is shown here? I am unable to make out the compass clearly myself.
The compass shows 170 °
